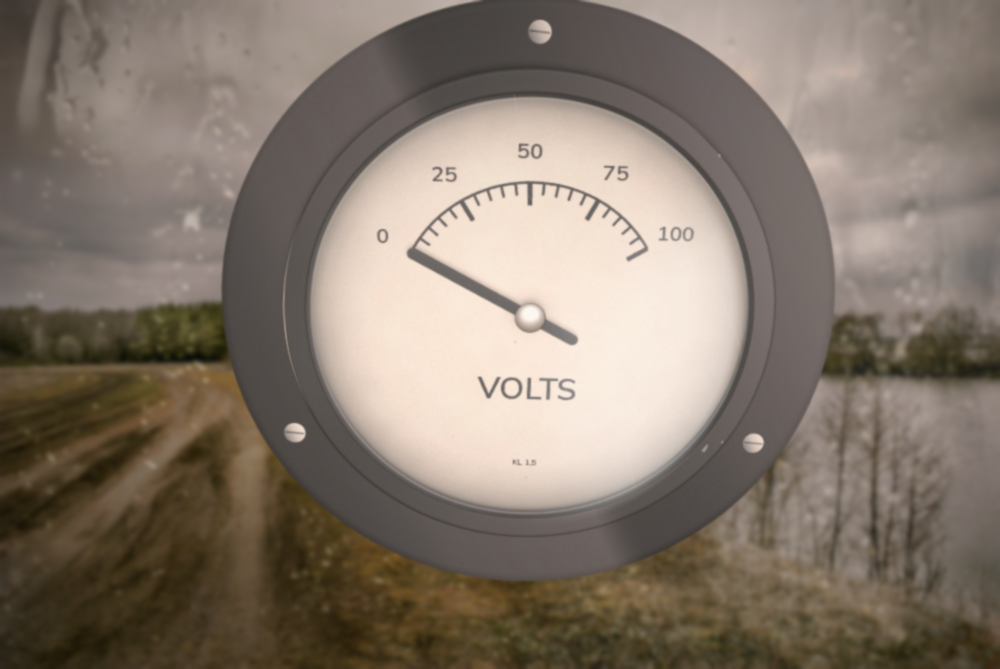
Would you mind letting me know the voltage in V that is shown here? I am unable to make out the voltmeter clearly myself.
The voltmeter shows 0 V
